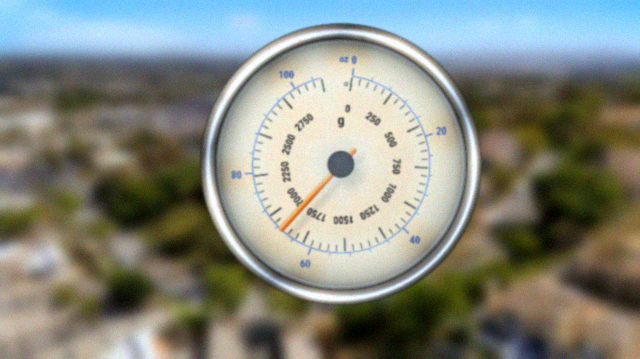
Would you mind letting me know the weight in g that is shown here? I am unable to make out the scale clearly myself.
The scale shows 1900 g
